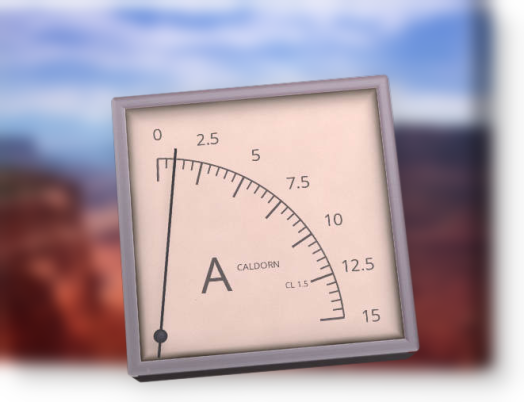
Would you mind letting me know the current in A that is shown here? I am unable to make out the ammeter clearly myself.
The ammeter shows 1 A
